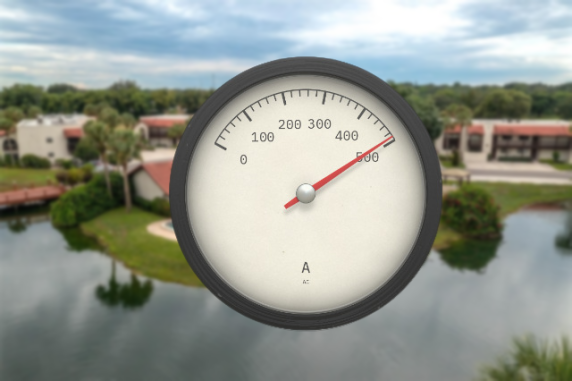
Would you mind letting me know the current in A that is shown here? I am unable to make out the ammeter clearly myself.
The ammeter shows 490 A
